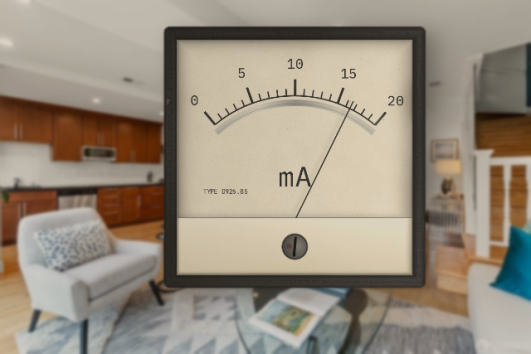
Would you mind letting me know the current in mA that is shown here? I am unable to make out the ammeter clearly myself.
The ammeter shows 16.5 mA
